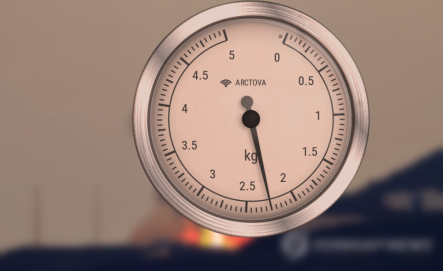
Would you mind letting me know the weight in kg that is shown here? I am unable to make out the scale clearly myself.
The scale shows 2.25 kg
